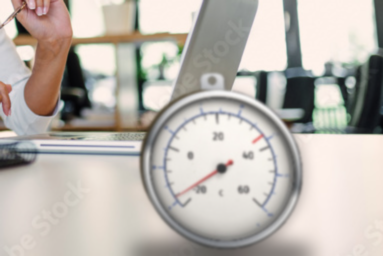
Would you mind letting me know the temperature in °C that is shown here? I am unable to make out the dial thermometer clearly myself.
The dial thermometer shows -16 °C
